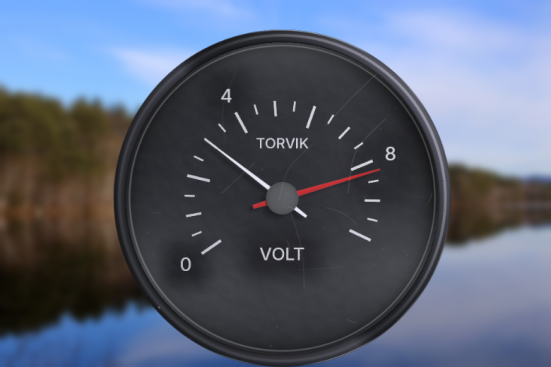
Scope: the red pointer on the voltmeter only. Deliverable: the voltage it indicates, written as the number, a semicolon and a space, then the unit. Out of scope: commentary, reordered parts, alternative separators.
8.25; V
